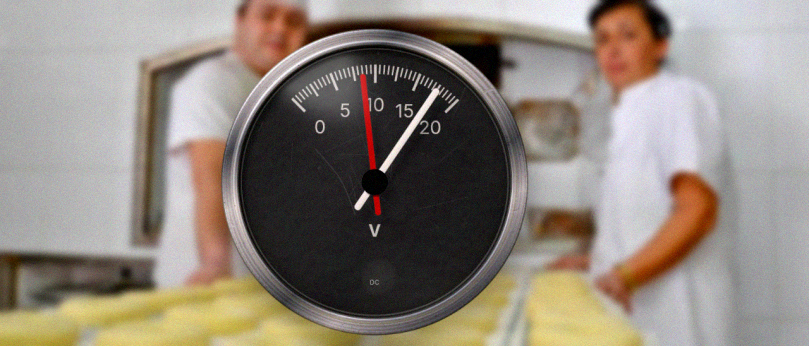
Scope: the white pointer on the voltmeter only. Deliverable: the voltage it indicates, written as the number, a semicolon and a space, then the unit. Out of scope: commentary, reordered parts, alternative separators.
17.5; V
